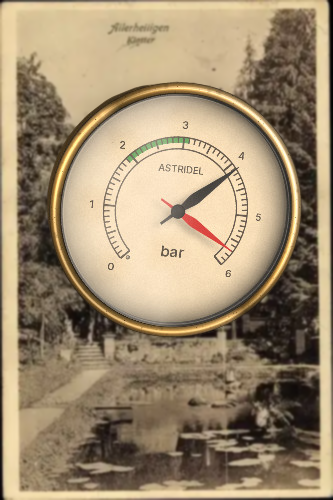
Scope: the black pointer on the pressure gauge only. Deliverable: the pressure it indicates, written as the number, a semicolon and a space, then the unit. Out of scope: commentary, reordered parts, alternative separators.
4.1; bar
